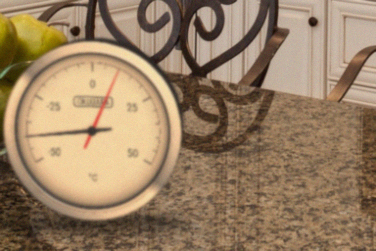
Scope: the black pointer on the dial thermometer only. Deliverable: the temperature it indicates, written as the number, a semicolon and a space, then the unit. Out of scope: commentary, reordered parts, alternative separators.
-40; °C
